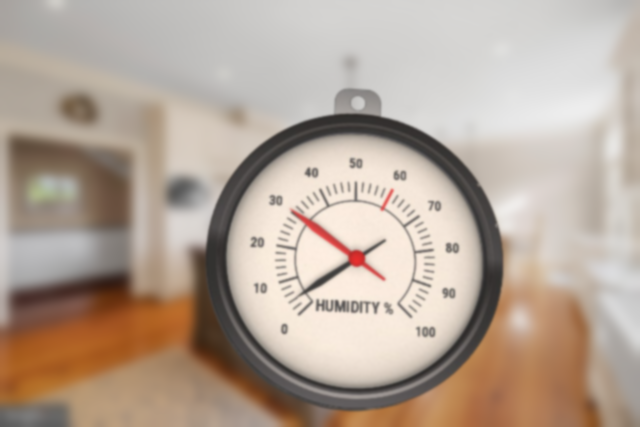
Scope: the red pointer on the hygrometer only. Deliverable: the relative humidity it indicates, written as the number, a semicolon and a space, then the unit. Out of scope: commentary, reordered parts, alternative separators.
30; %
